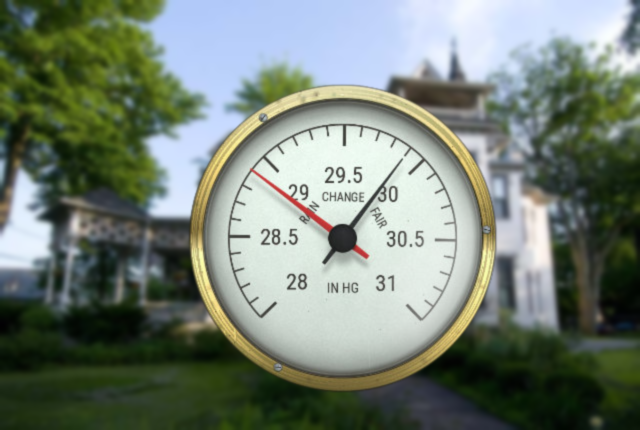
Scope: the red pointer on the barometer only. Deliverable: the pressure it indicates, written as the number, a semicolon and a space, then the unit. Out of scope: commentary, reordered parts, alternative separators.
28.9; inHg
